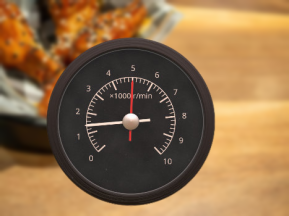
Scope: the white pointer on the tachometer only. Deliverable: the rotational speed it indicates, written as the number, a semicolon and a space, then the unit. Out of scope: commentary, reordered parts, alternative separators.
1400; rpm
